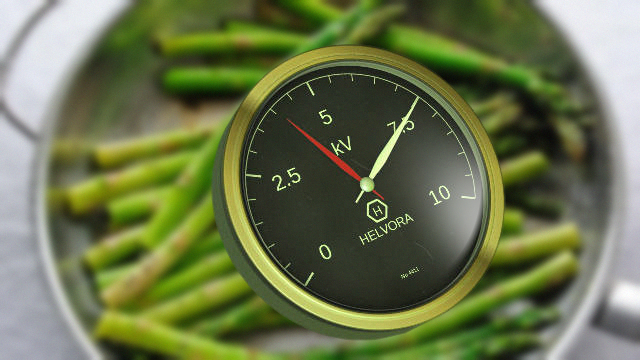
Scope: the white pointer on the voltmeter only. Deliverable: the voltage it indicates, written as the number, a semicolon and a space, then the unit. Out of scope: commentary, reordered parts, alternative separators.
7.5; kV
